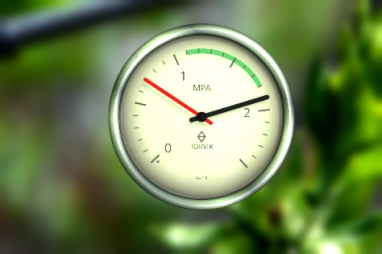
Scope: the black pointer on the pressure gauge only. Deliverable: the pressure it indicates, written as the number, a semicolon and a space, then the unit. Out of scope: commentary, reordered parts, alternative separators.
1.9; MPa
